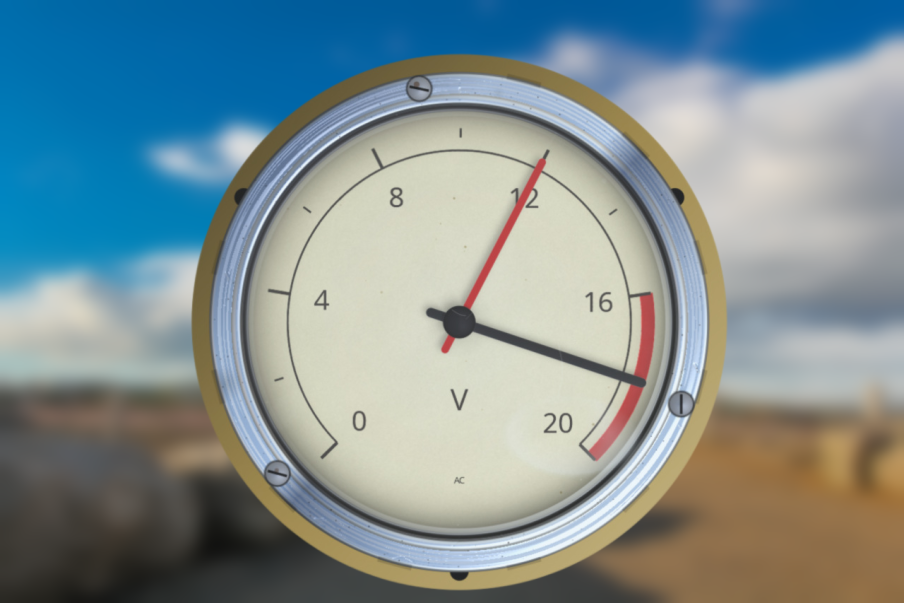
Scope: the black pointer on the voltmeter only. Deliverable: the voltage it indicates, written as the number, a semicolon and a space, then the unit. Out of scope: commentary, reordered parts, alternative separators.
18; V
